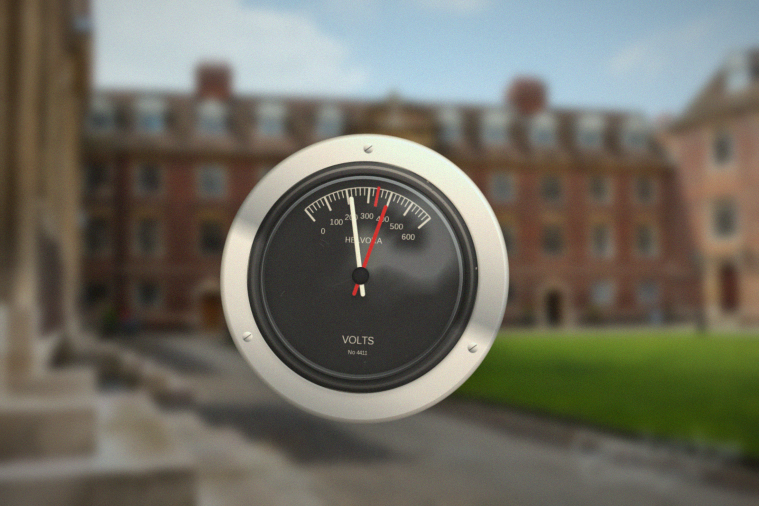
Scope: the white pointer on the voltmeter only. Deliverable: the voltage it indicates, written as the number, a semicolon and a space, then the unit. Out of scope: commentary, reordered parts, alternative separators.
220; V
